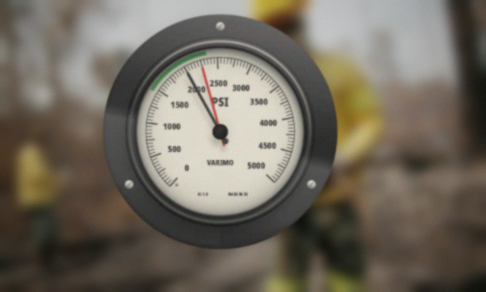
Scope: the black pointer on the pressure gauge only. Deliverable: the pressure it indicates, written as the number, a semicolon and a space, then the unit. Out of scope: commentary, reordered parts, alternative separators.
2000; psi
